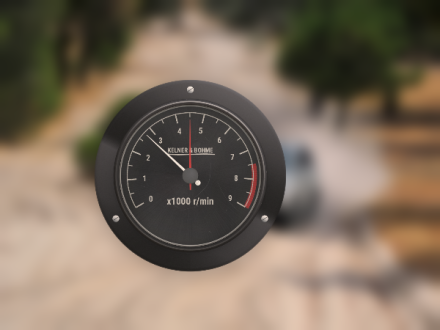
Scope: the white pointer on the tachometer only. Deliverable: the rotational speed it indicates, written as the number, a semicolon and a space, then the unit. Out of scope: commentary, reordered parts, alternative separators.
2750; rpm
